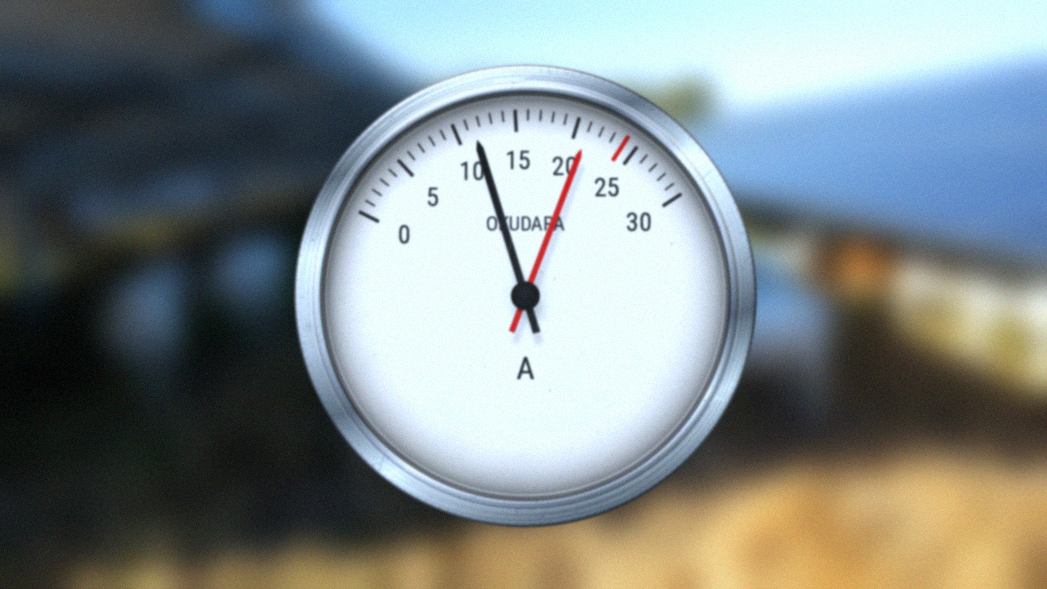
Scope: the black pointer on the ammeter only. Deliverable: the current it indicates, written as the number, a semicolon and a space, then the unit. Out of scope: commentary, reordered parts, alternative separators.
11.5; A
